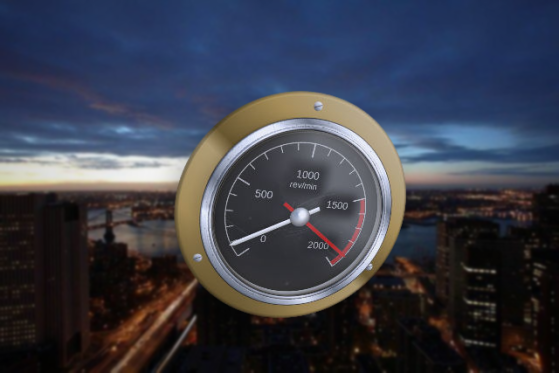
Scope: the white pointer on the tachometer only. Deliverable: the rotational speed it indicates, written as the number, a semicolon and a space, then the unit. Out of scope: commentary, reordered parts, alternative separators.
100; rpm
